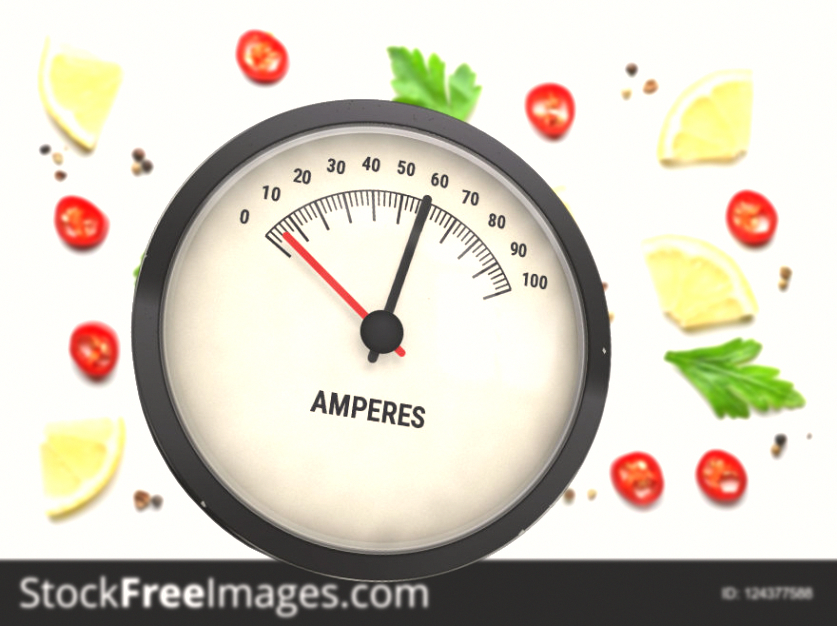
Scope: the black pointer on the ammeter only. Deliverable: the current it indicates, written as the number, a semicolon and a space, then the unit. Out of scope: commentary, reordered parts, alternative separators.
58; A
